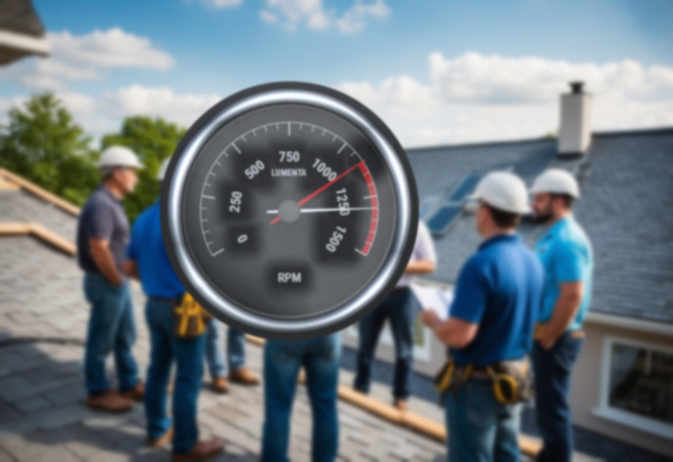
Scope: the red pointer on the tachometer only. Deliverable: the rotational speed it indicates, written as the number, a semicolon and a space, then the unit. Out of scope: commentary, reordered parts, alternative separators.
1100; rpm
